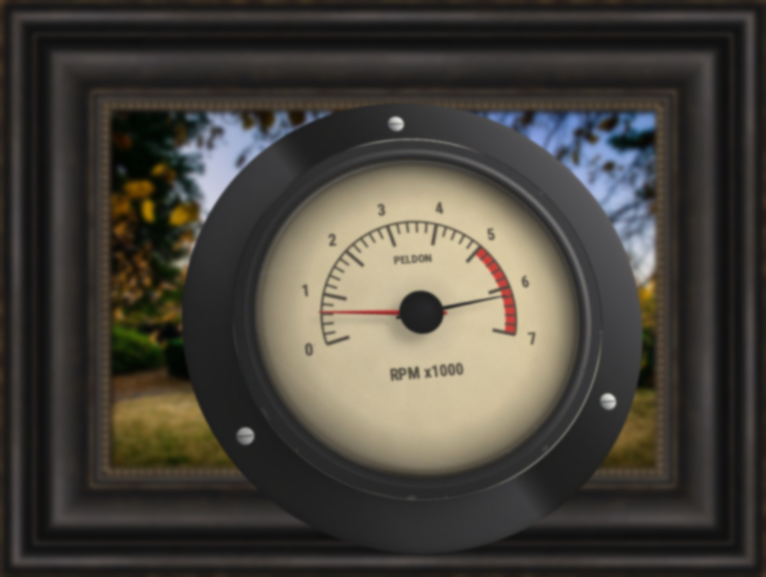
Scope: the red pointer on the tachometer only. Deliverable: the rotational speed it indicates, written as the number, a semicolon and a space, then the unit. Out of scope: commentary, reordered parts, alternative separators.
600; rpm
